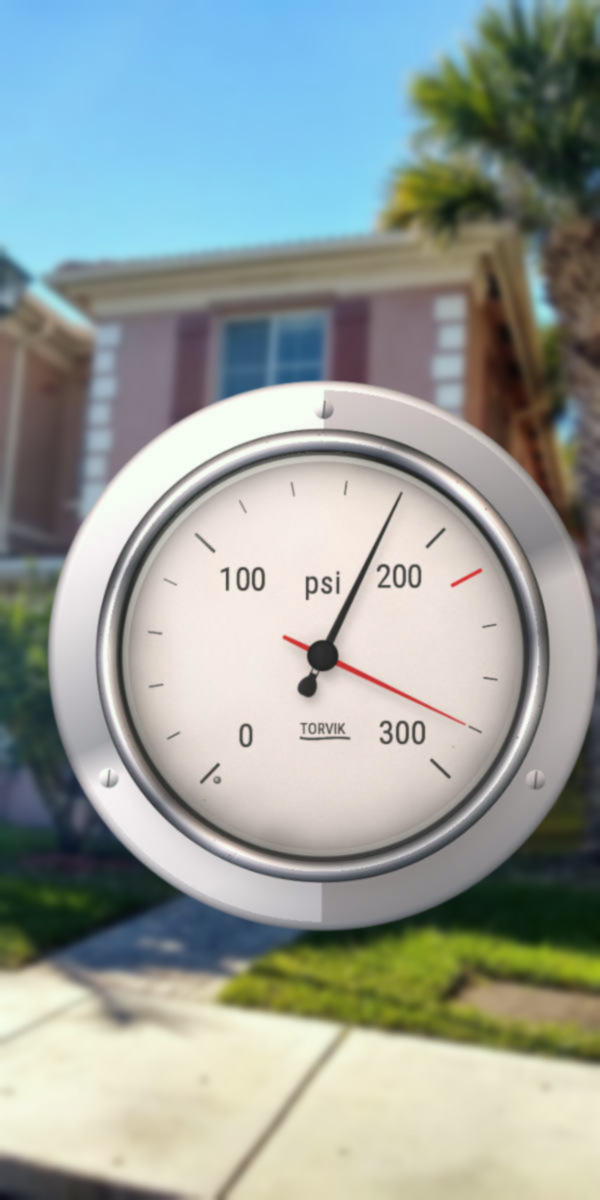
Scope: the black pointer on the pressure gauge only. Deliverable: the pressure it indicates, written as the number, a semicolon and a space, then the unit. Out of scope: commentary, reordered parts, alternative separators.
180; psi
